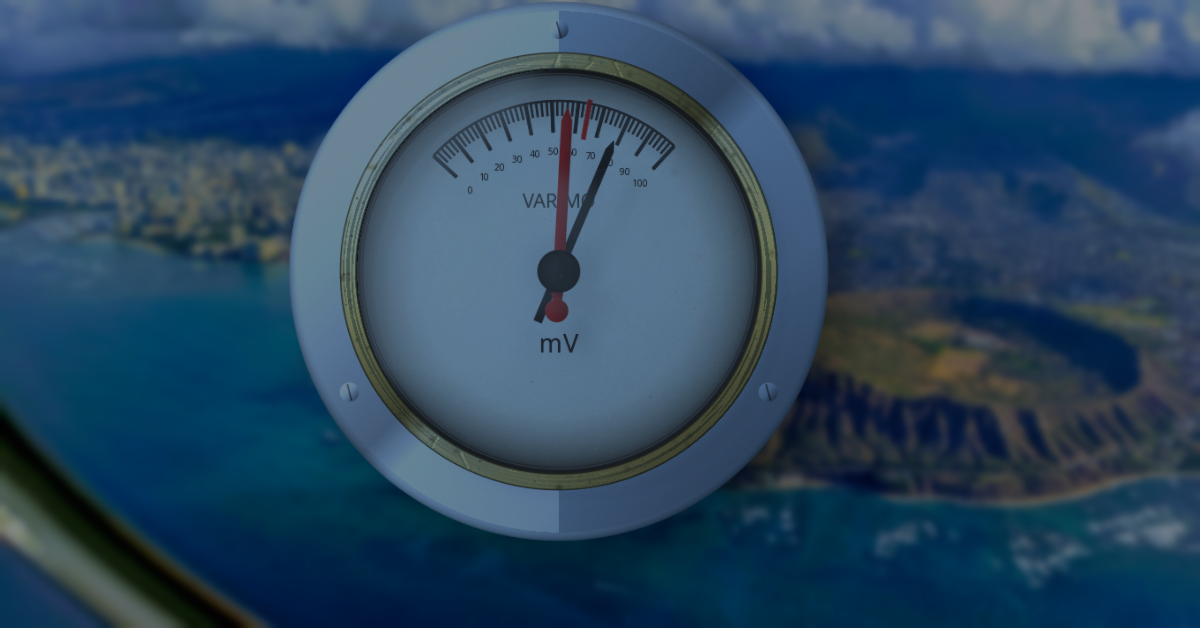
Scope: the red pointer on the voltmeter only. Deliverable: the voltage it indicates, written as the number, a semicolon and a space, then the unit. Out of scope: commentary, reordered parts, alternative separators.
56; mV
